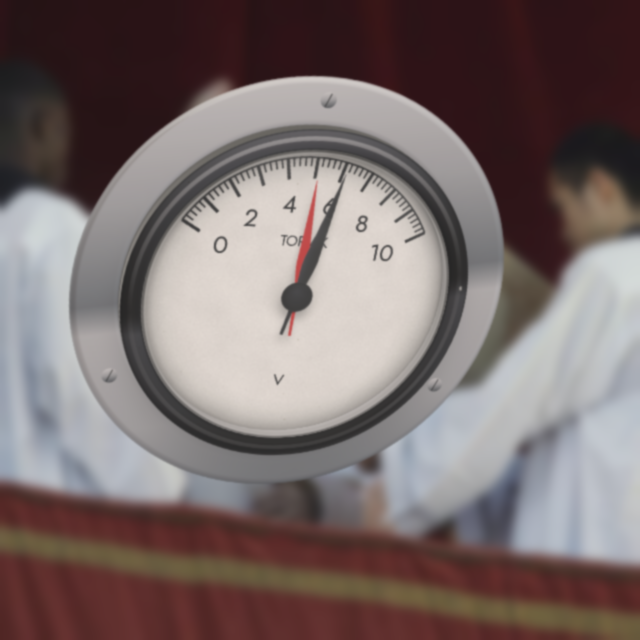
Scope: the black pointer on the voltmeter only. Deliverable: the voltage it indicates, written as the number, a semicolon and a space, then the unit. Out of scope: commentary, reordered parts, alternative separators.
6; V
